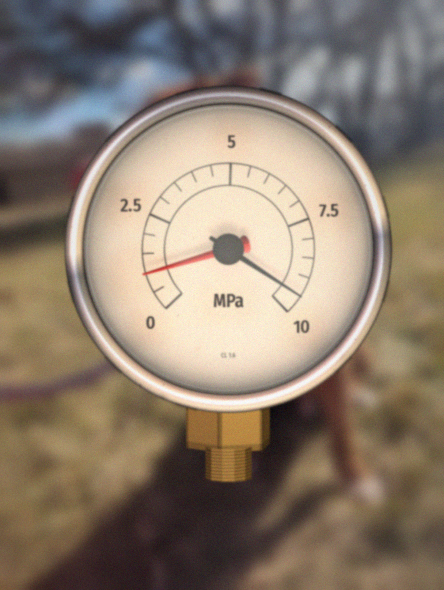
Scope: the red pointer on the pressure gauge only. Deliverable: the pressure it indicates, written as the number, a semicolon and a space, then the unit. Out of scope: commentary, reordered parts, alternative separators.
1; MPa
